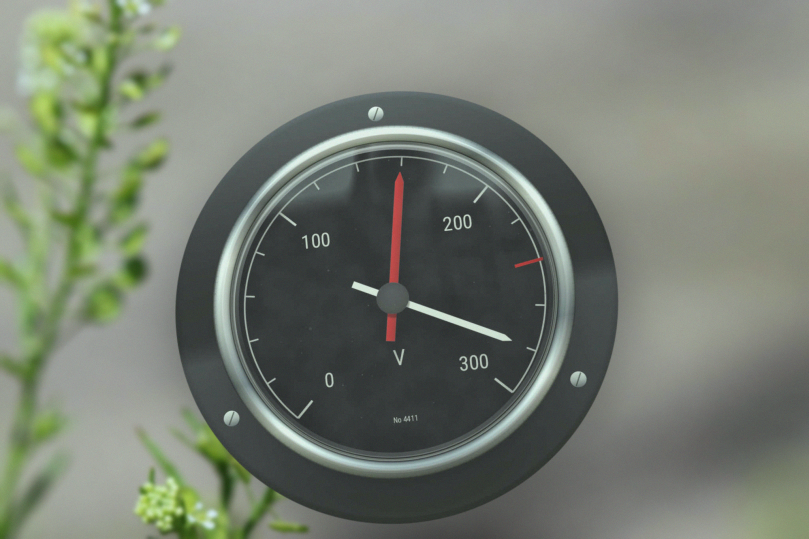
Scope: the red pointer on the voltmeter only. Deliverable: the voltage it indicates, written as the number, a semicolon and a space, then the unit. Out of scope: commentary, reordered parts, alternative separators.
160; V
